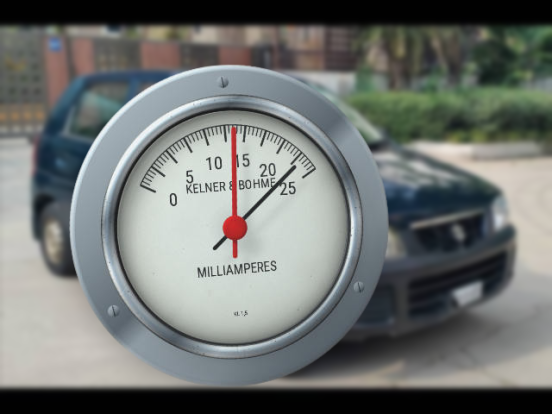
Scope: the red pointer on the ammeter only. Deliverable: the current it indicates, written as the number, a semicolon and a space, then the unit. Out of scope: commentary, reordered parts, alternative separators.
13.5; mA
